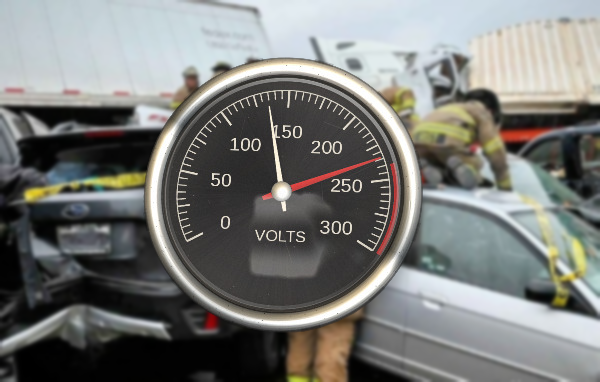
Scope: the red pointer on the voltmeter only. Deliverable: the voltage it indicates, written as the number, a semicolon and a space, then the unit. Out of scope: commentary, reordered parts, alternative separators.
235; V
